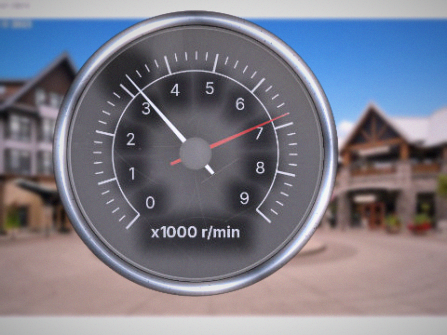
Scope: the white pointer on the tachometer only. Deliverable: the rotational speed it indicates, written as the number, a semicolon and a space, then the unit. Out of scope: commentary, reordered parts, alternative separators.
3200; rpm
